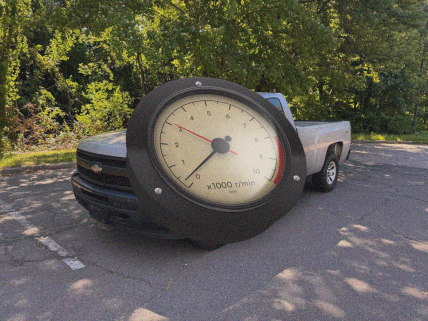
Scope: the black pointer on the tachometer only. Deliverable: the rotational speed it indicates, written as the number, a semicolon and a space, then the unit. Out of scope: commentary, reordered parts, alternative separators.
250; rpm
